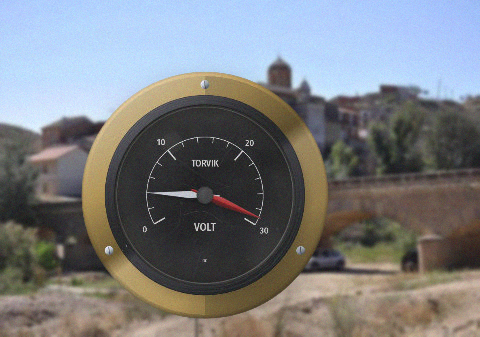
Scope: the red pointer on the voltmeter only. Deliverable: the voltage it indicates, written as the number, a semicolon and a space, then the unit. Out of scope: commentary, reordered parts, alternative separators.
29; V
